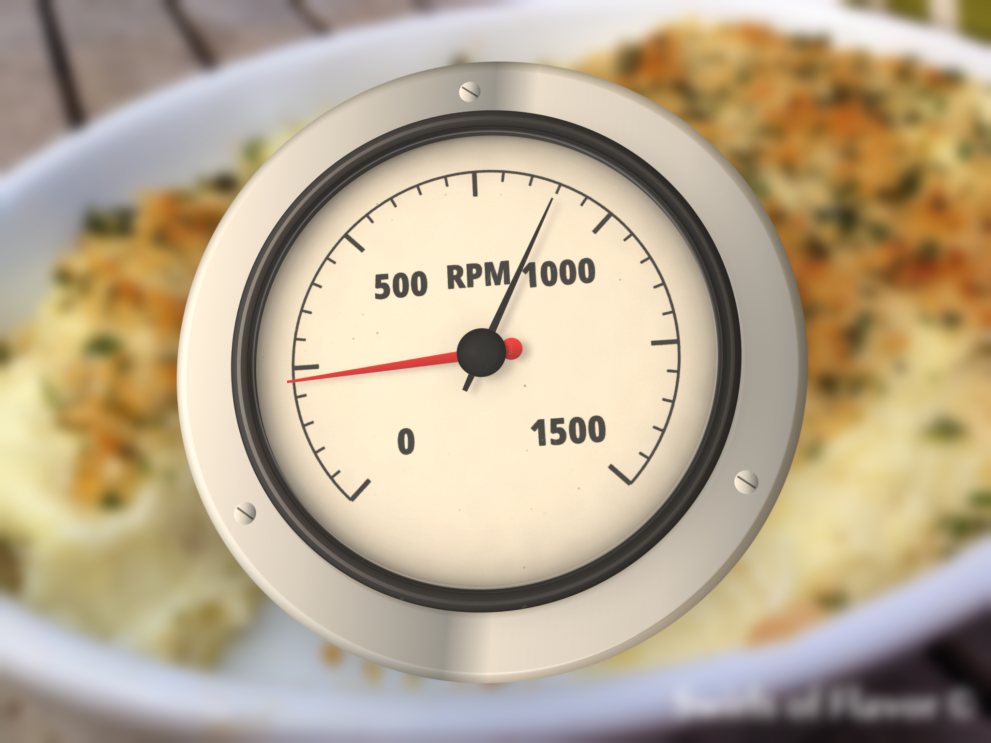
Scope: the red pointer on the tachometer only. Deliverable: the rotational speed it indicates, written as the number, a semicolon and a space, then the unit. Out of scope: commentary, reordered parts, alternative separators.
225; rpm
